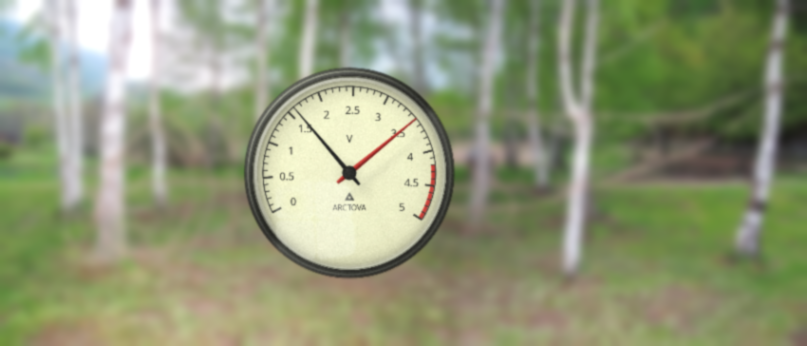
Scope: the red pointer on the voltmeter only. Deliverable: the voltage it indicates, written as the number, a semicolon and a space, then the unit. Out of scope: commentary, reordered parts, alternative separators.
3.5; V
